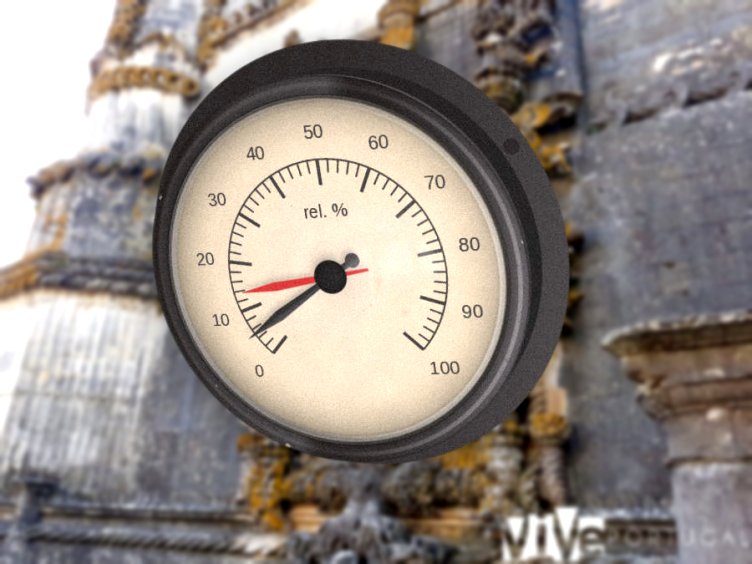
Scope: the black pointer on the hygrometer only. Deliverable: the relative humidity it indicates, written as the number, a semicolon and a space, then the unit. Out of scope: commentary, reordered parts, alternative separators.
5; %
